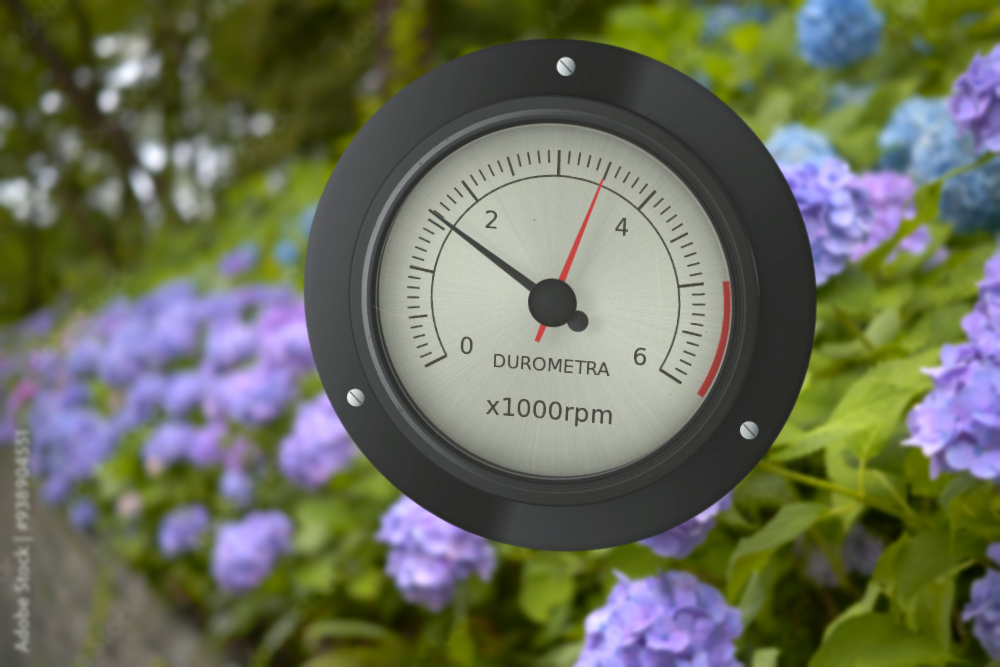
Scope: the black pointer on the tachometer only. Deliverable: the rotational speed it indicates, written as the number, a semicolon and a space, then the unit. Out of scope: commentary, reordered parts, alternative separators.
1600; rpm
